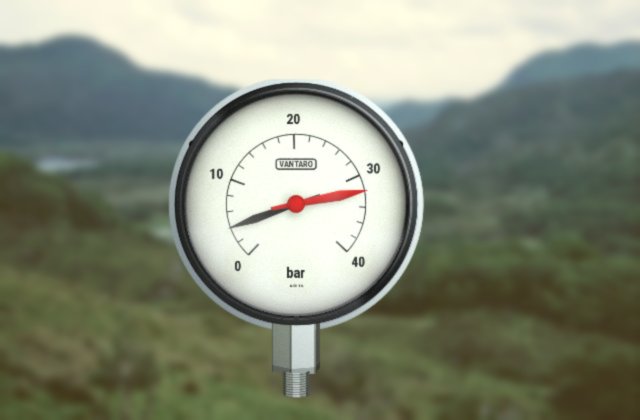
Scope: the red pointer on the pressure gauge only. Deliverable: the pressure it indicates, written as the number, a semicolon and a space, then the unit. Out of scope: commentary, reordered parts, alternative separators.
32; bar
